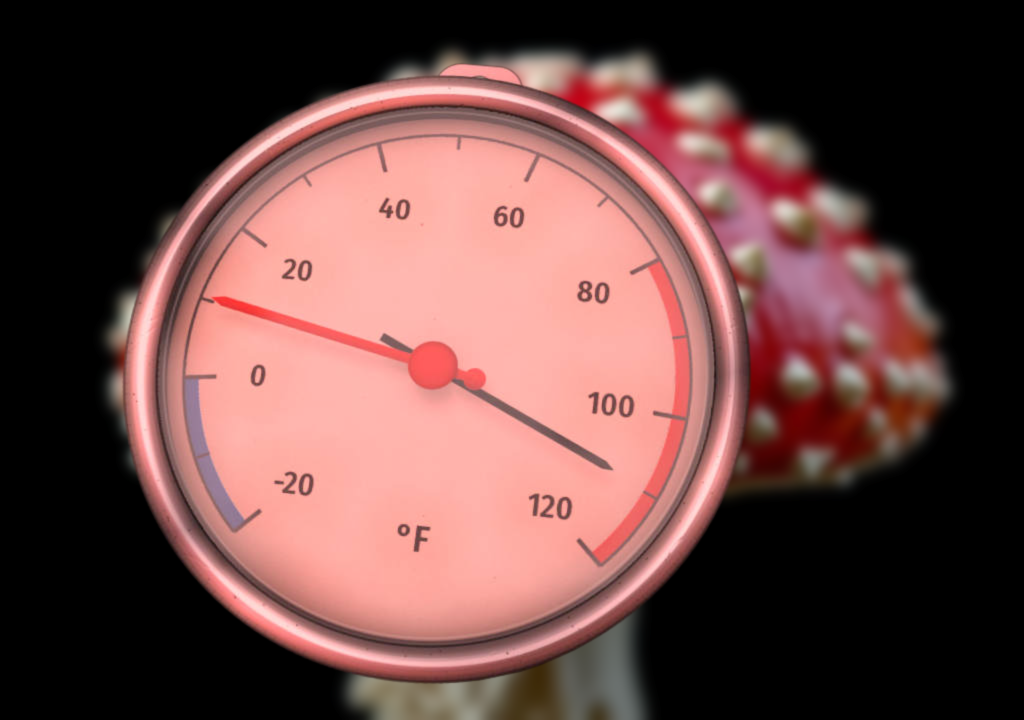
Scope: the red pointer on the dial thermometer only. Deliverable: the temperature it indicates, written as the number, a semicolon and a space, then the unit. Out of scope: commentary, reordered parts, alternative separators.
10; °F
